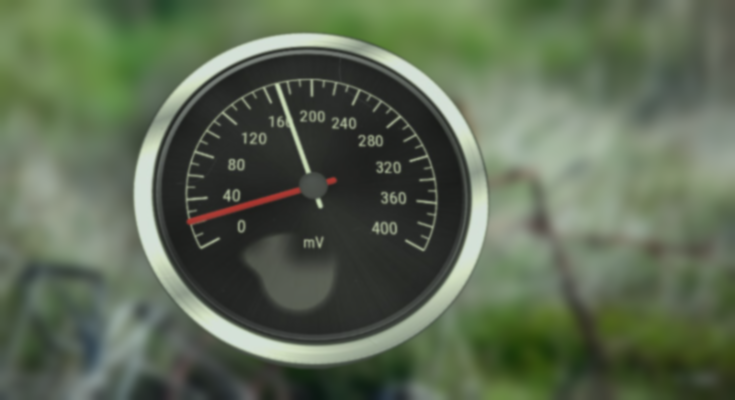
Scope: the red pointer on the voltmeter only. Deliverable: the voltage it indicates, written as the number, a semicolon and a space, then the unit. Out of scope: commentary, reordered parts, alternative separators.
20; mV
